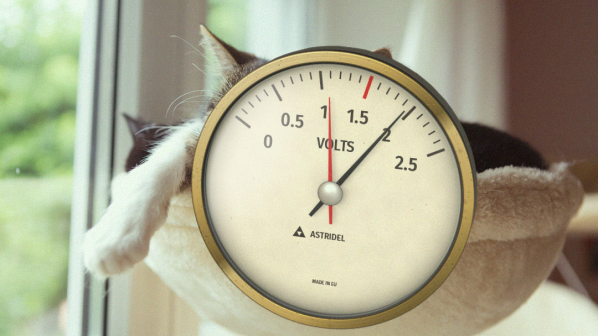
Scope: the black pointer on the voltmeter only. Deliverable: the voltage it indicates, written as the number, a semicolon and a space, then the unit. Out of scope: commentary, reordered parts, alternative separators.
1.95; V
